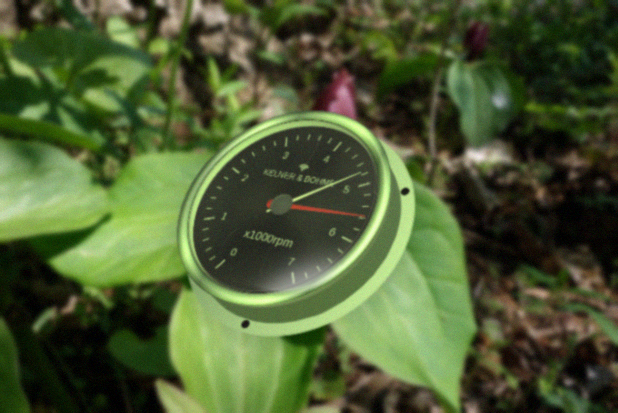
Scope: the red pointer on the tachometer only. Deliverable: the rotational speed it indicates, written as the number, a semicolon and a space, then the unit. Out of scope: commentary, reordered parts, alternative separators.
5600; rpm
